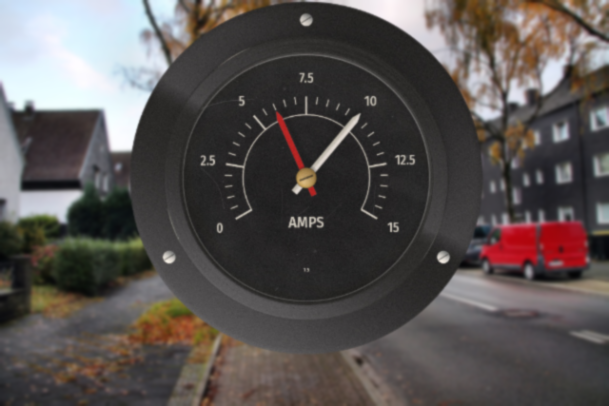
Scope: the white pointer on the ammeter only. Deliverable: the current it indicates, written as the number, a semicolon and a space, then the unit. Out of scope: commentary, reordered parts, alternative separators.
10; A
